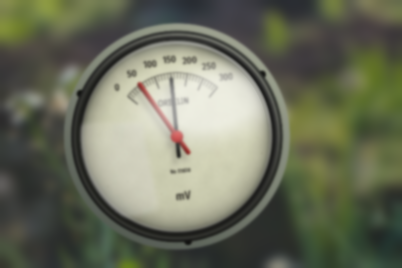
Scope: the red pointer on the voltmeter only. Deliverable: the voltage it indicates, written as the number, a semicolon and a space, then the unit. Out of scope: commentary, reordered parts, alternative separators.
50; mV
